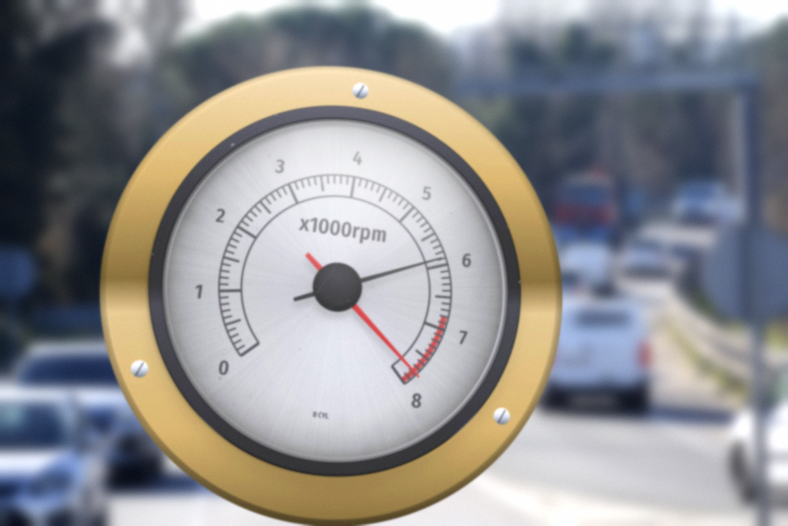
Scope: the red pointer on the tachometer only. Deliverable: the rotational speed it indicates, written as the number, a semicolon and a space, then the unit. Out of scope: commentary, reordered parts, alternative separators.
7800; rpm
